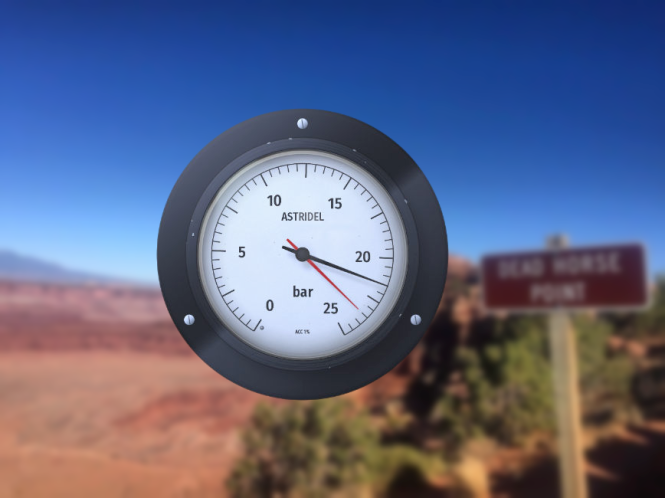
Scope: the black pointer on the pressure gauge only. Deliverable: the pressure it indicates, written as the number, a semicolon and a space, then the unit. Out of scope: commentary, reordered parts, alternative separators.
21.5; bar
